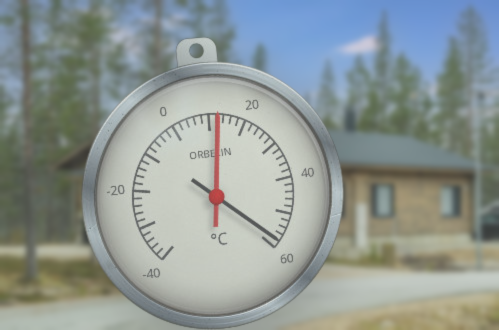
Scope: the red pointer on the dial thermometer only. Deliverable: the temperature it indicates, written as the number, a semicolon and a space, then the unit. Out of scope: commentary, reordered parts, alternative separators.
12; °C
